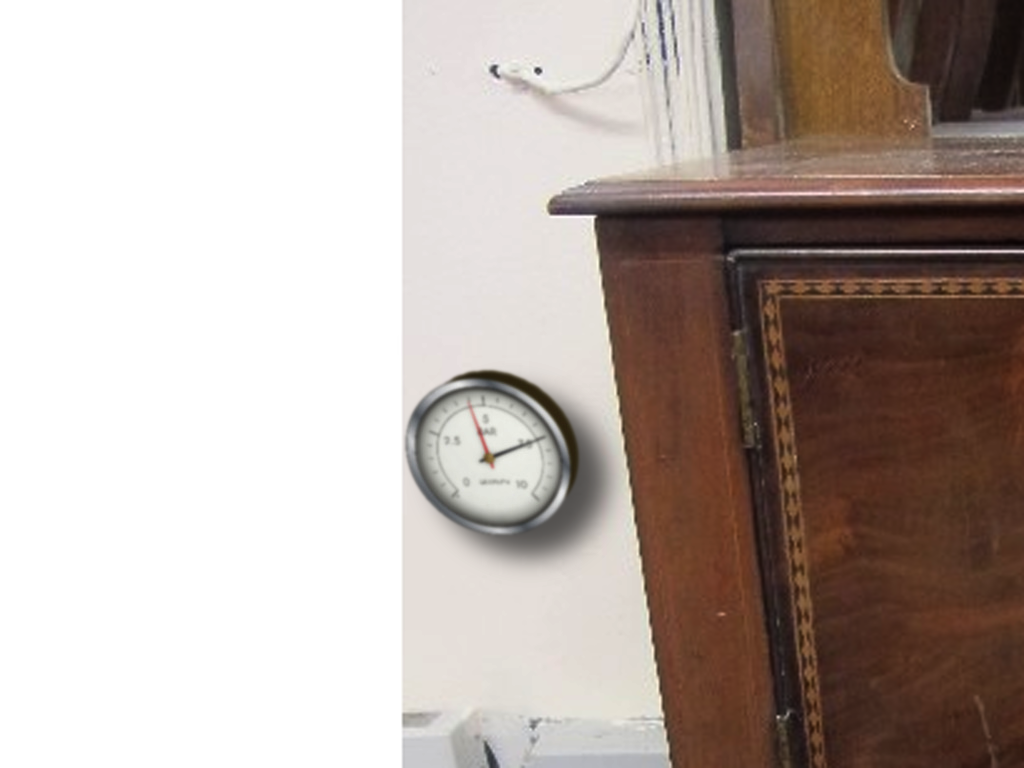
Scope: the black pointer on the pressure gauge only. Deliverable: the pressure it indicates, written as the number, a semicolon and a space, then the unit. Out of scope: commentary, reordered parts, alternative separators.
7.5; bar
